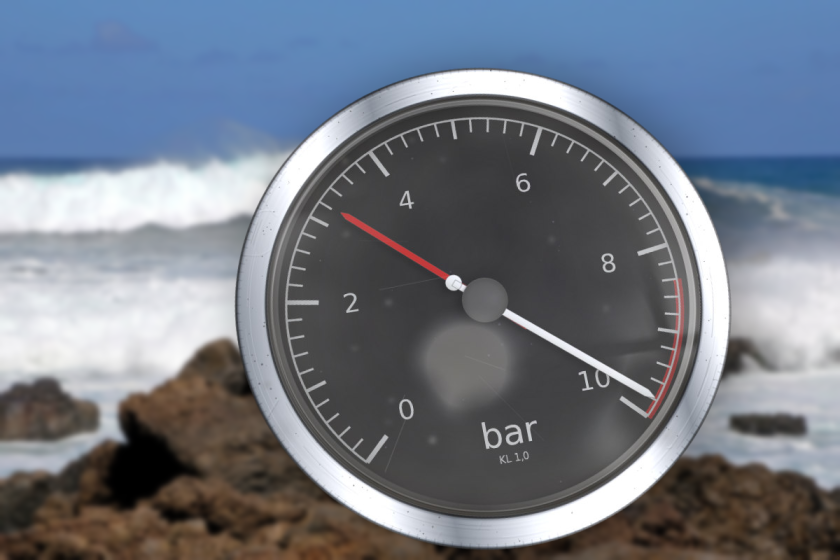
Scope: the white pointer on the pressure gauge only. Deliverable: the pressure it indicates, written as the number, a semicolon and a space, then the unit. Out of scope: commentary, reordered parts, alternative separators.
9.8; bar
